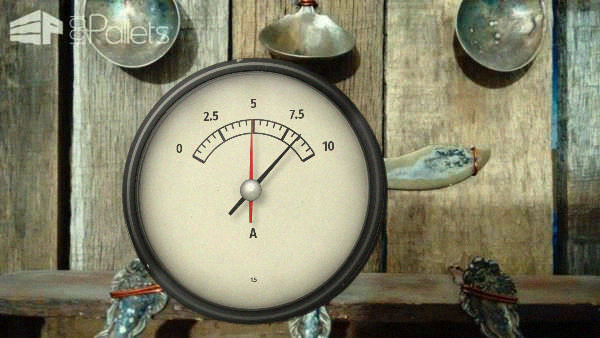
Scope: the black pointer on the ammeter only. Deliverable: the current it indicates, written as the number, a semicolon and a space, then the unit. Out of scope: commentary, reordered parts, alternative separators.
8.5; A
